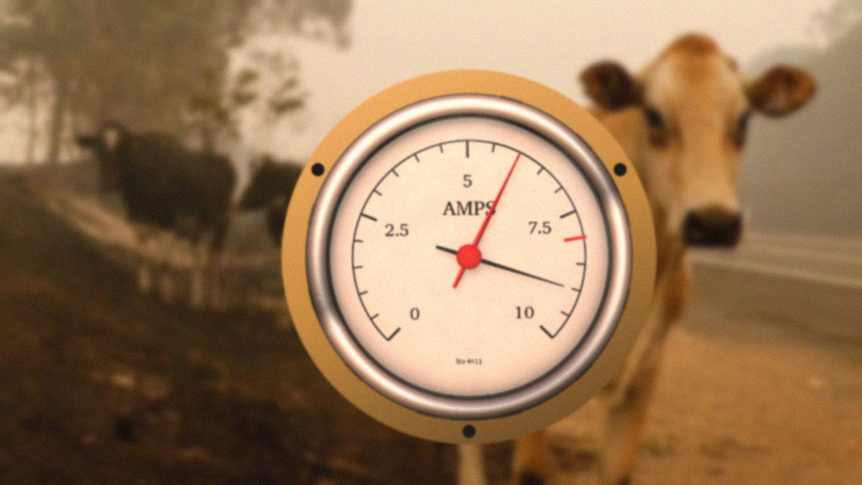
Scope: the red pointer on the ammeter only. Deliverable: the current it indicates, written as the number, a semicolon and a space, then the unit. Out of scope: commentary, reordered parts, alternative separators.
6; A
